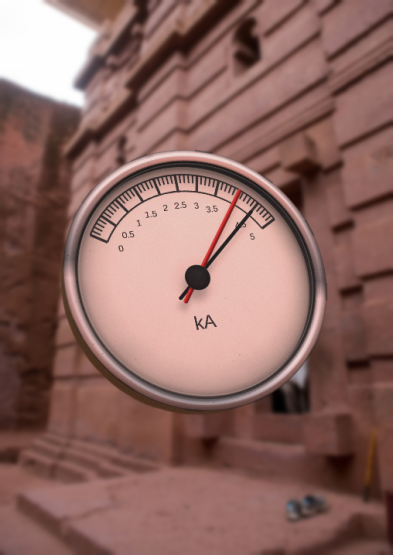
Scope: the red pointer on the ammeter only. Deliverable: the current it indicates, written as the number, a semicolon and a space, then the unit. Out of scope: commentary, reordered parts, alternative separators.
4; kA
